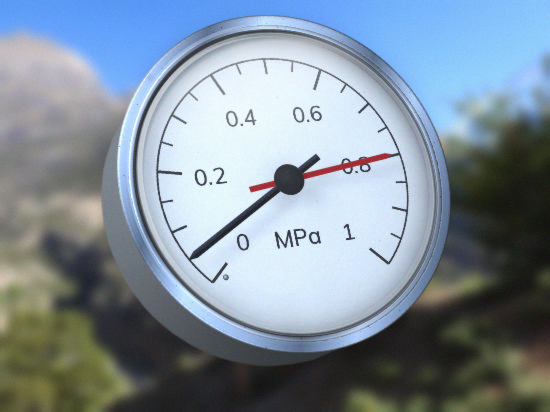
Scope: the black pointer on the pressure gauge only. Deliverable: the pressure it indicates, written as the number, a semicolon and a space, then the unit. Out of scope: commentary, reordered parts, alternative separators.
0.05; MPa
